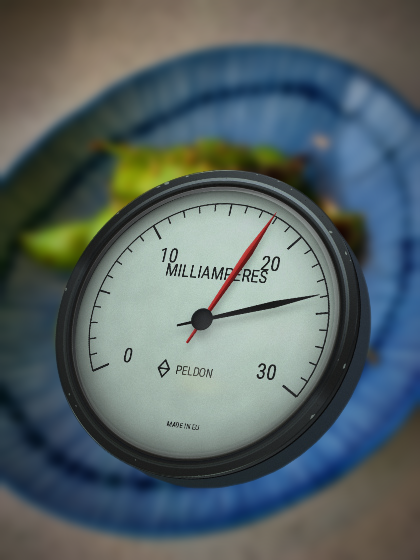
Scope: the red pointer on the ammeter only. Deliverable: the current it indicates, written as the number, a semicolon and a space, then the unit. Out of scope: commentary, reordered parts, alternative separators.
18; mA
